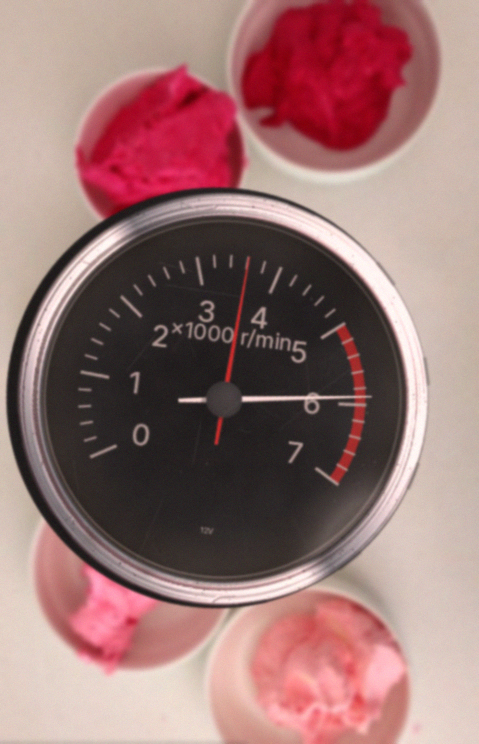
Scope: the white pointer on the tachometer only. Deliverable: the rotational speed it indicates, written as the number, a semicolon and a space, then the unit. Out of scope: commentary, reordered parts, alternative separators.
5900; rpm
